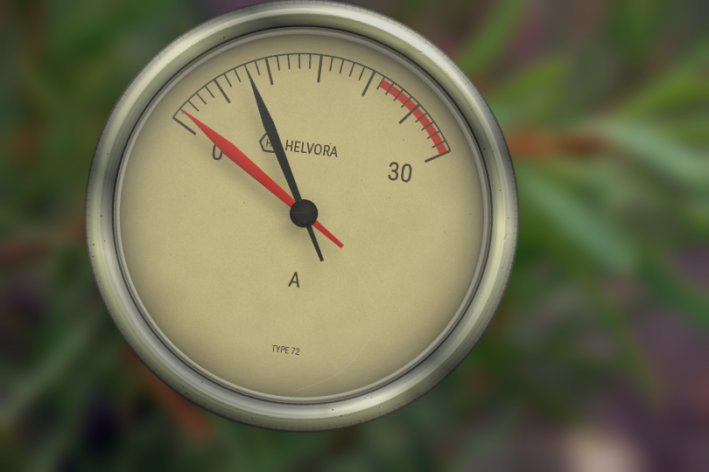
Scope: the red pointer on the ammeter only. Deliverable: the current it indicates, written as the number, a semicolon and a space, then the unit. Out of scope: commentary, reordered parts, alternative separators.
1; A
